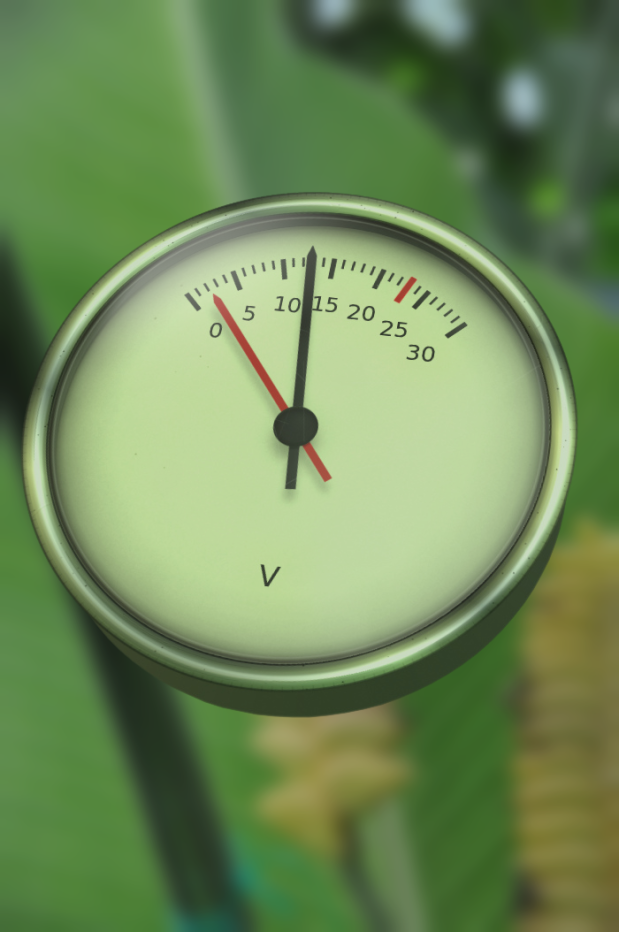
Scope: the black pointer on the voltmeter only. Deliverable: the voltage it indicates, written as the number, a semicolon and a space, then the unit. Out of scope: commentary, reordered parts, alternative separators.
13; V
